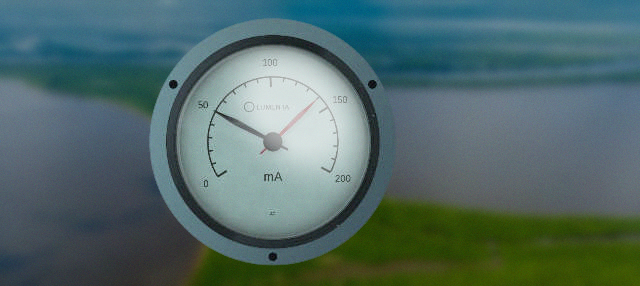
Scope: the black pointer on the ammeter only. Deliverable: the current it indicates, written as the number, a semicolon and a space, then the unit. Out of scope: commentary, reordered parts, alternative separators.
50; mA
